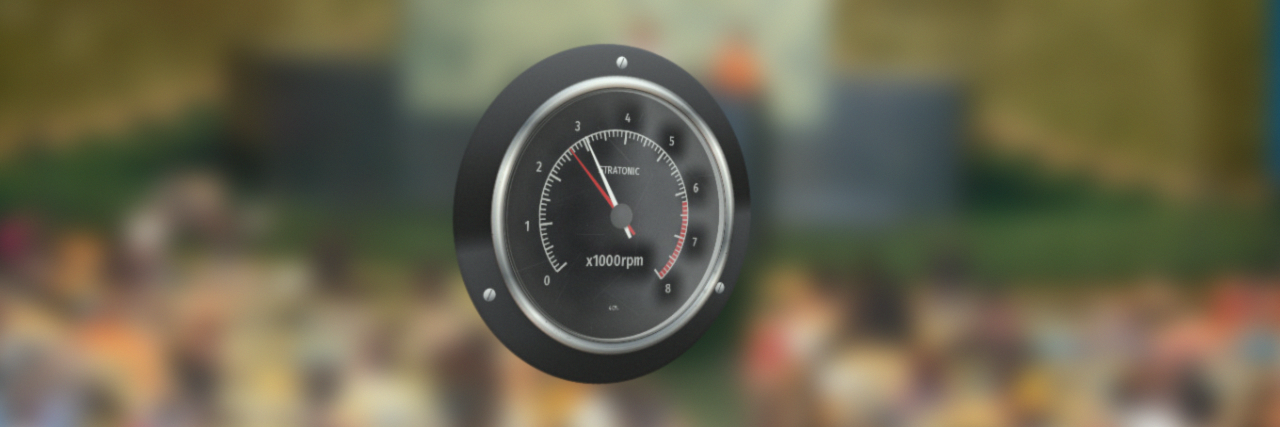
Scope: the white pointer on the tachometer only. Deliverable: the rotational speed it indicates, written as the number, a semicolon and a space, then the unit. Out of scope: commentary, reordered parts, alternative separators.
3000; rpm
